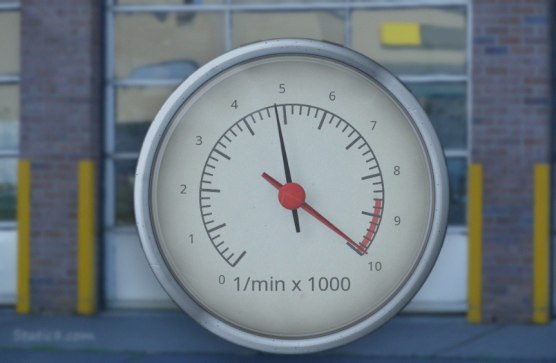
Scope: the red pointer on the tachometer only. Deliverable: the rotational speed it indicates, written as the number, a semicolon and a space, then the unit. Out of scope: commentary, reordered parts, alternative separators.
9900; rpm
